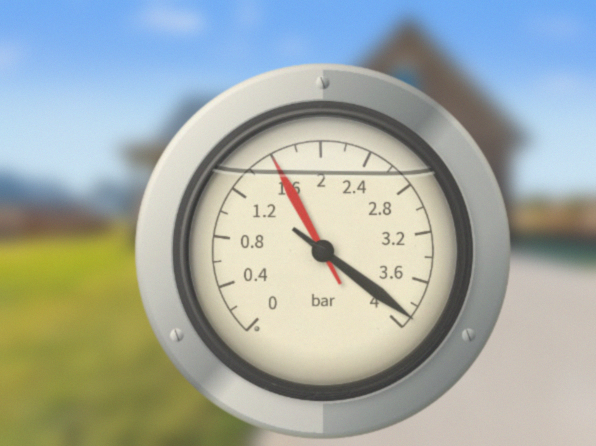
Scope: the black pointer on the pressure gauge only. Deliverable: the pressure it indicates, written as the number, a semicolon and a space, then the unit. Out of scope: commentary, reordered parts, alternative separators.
3.9; bar
